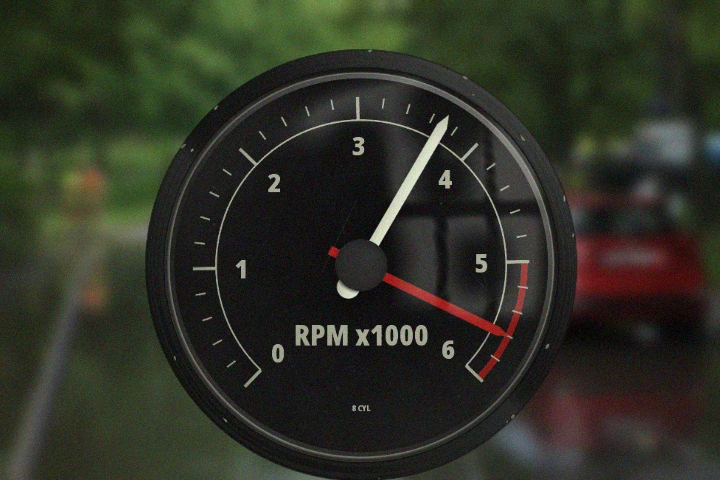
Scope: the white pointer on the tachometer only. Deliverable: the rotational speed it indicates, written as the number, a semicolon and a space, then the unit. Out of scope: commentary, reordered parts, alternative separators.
3700; rpm
